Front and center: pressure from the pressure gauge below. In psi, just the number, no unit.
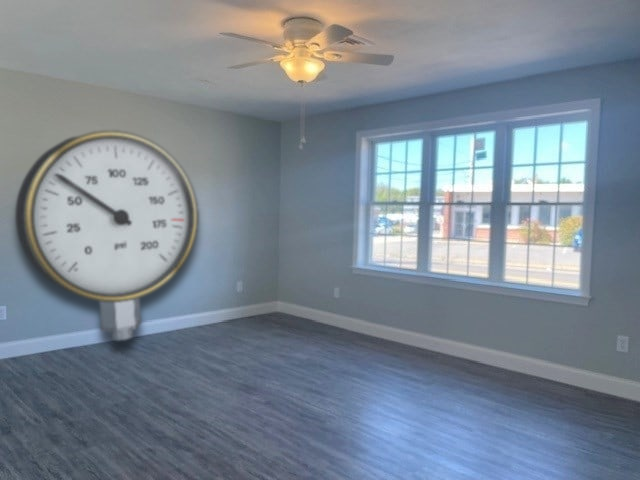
60
